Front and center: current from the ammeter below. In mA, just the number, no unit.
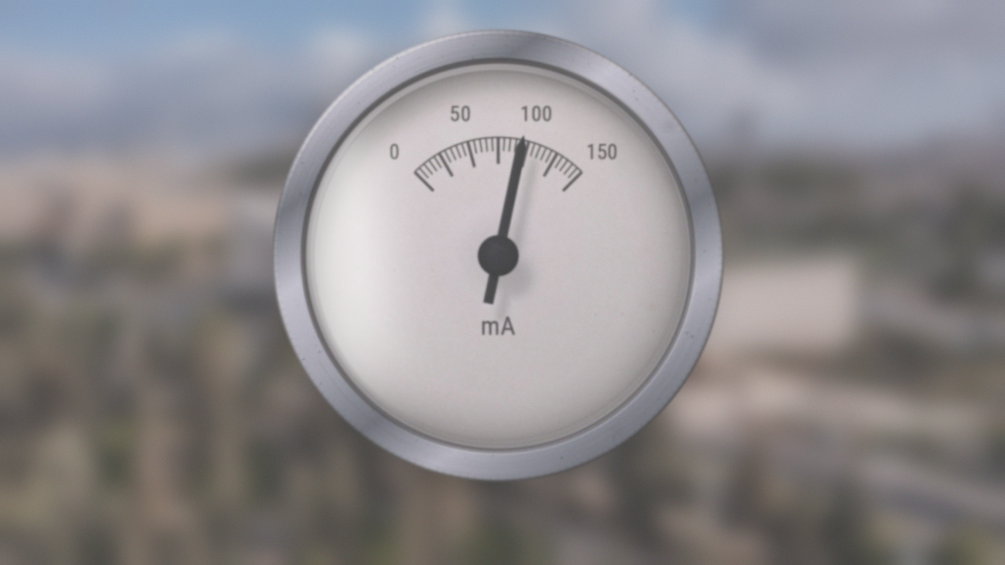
95
